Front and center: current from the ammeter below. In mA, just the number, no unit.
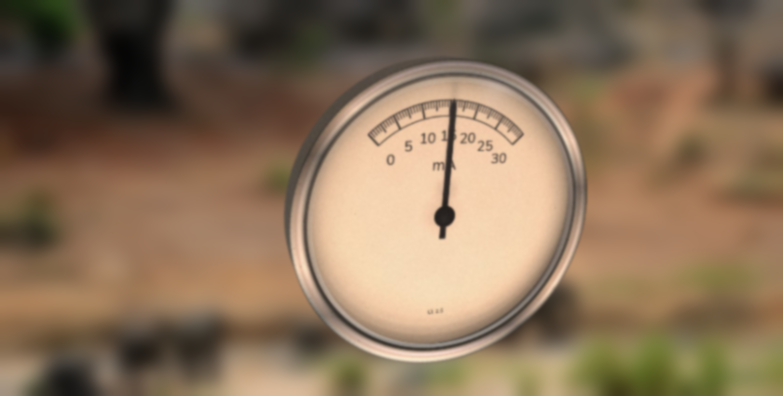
15
